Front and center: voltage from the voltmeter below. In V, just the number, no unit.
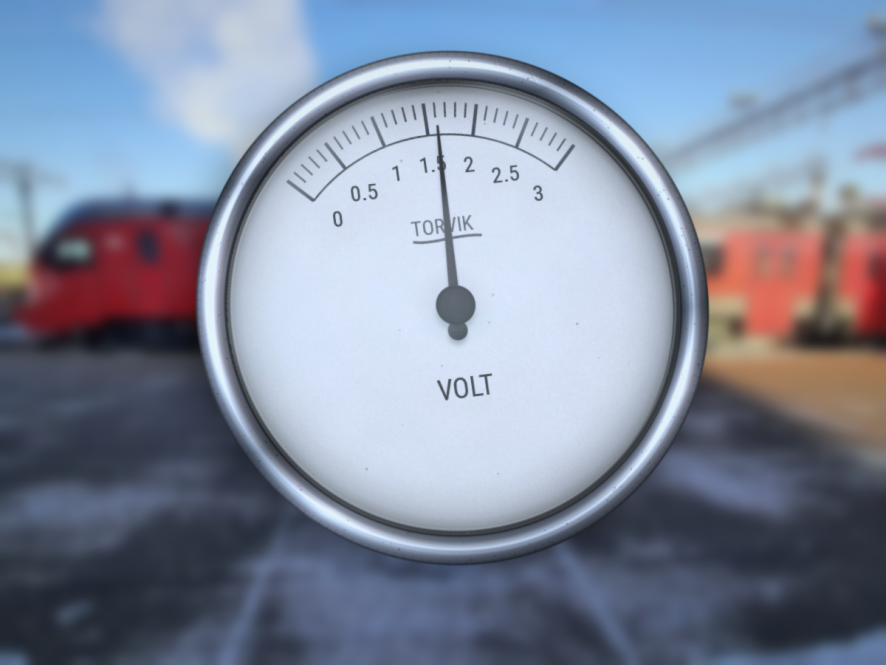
1.6
